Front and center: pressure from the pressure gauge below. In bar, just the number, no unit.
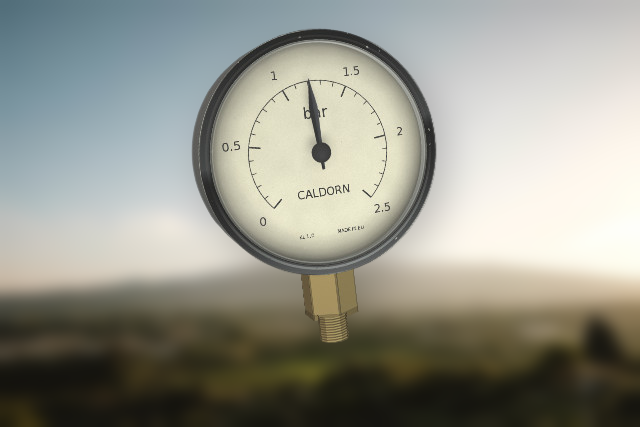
1.2
